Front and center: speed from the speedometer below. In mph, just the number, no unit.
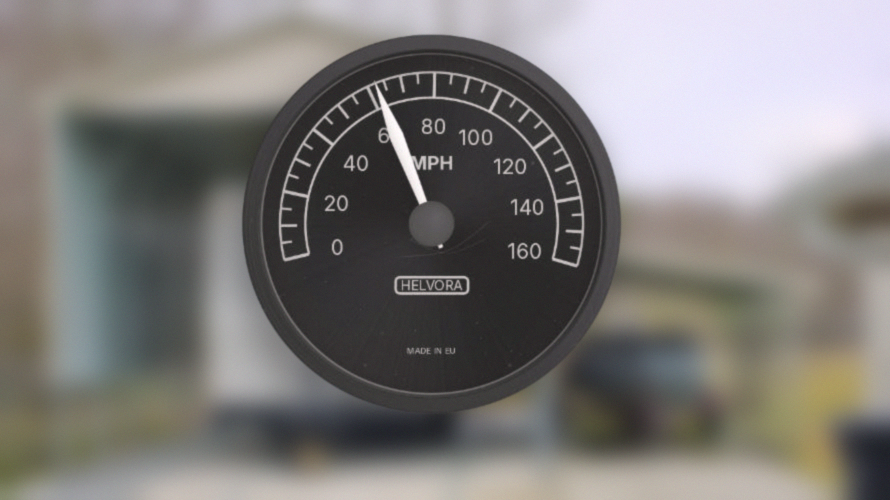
62.5
